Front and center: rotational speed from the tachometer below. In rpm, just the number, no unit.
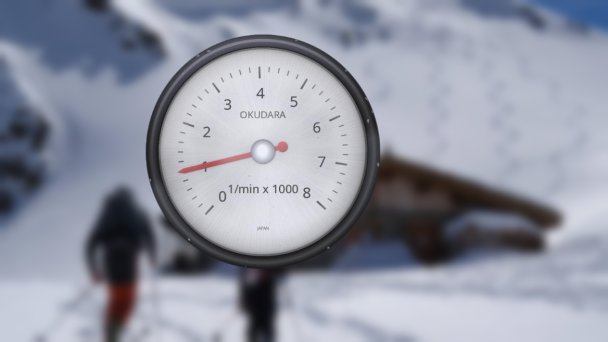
1000
